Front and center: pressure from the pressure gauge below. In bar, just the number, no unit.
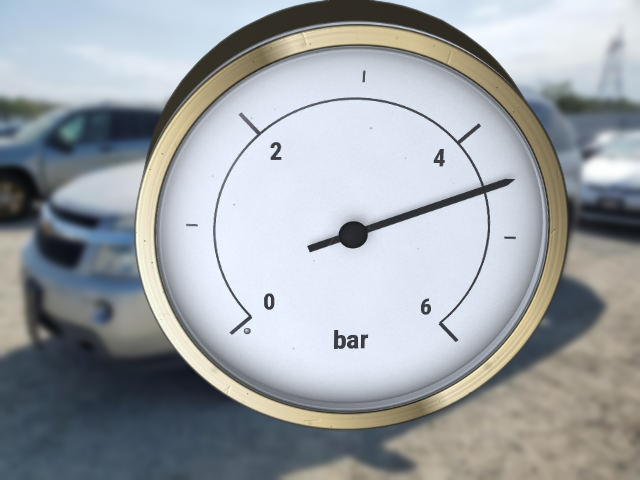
4.5
